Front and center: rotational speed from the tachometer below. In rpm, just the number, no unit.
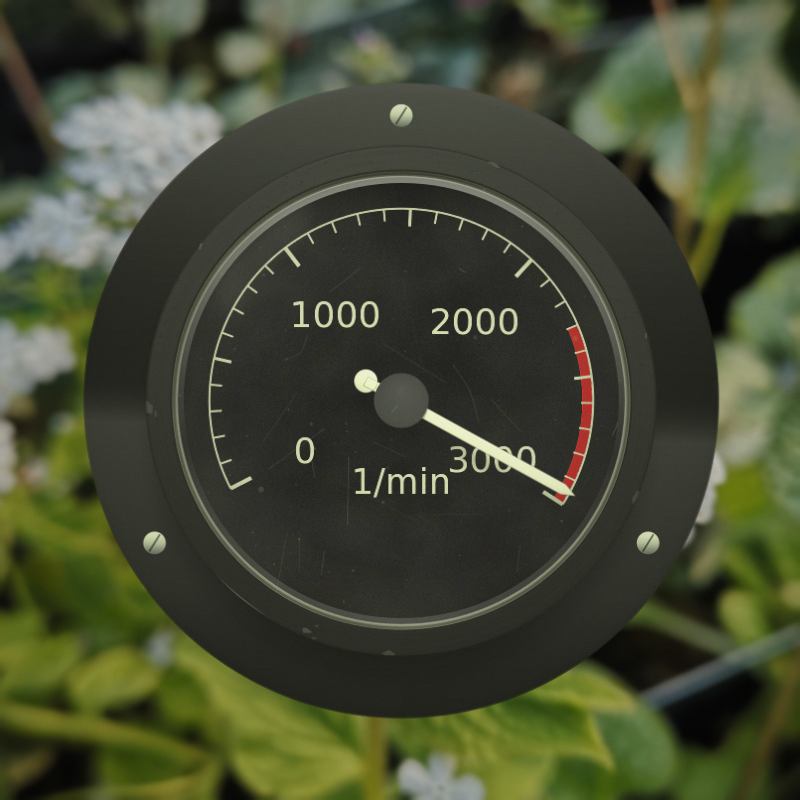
2950
